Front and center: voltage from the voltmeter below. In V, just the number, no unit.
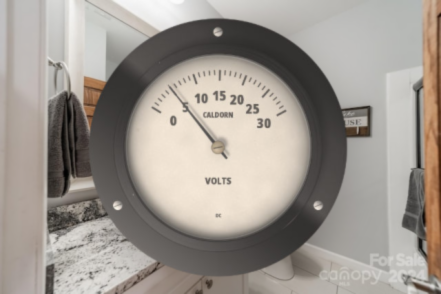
5
